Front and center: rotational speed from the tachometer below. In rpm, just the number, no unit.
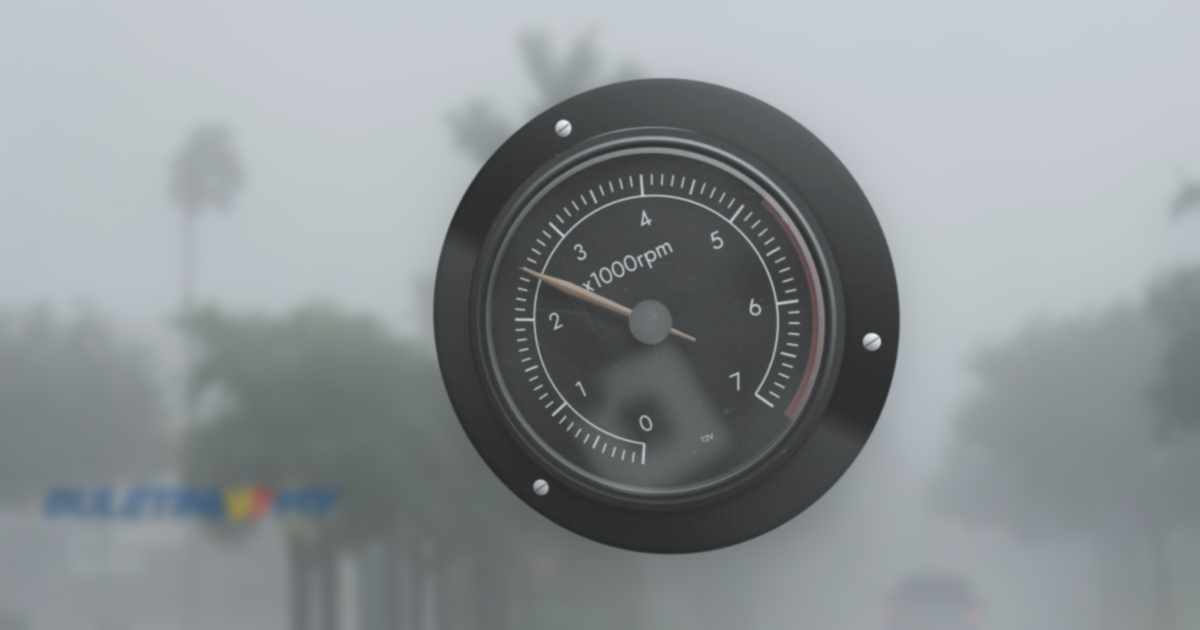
2500
